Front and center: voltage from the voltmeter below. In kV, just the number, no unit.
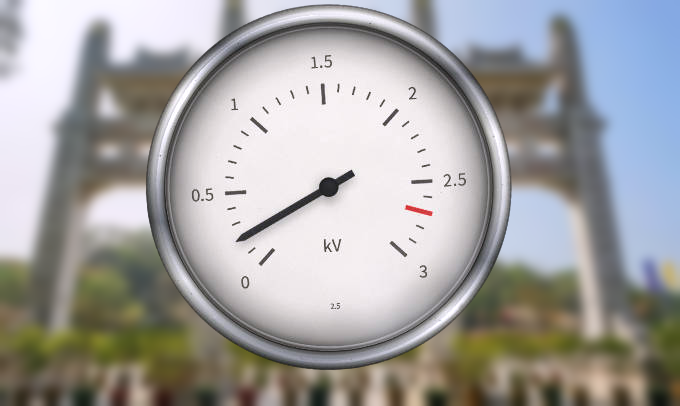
0.2
